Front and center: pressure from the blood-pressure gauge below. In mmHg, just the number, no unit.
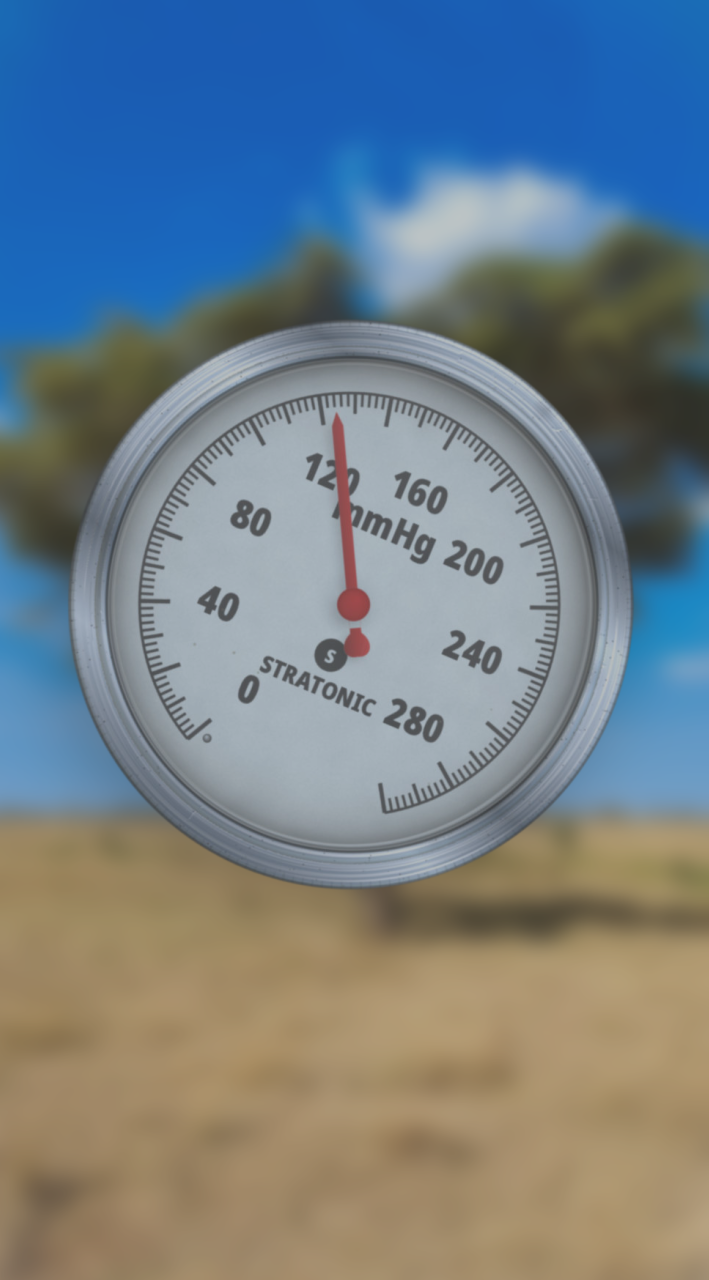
124
